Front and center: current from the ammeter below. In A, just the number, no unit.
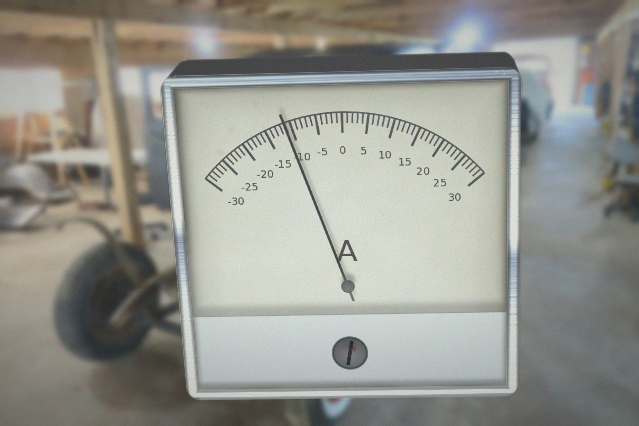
-11
